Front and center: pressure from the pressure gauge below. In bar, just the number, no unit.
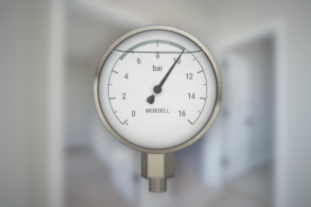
10
